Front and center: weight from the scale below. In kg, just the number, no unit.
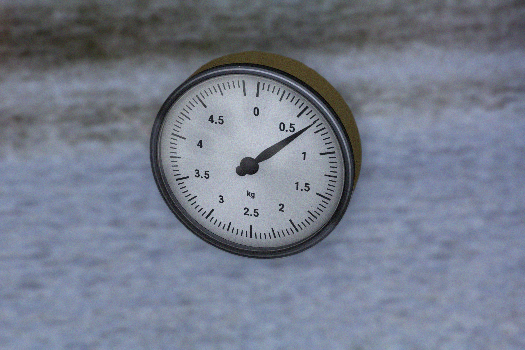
0.65
